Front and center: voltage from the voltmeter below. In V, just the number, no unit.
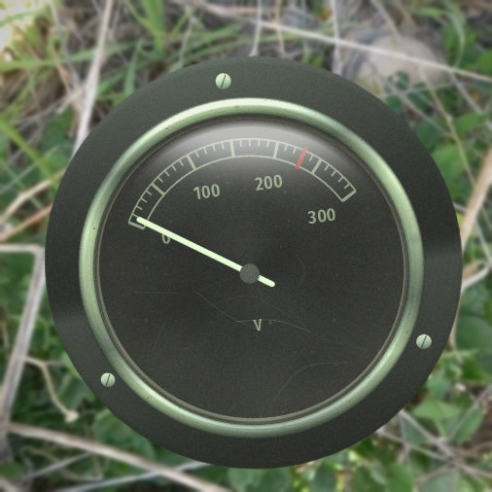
10
